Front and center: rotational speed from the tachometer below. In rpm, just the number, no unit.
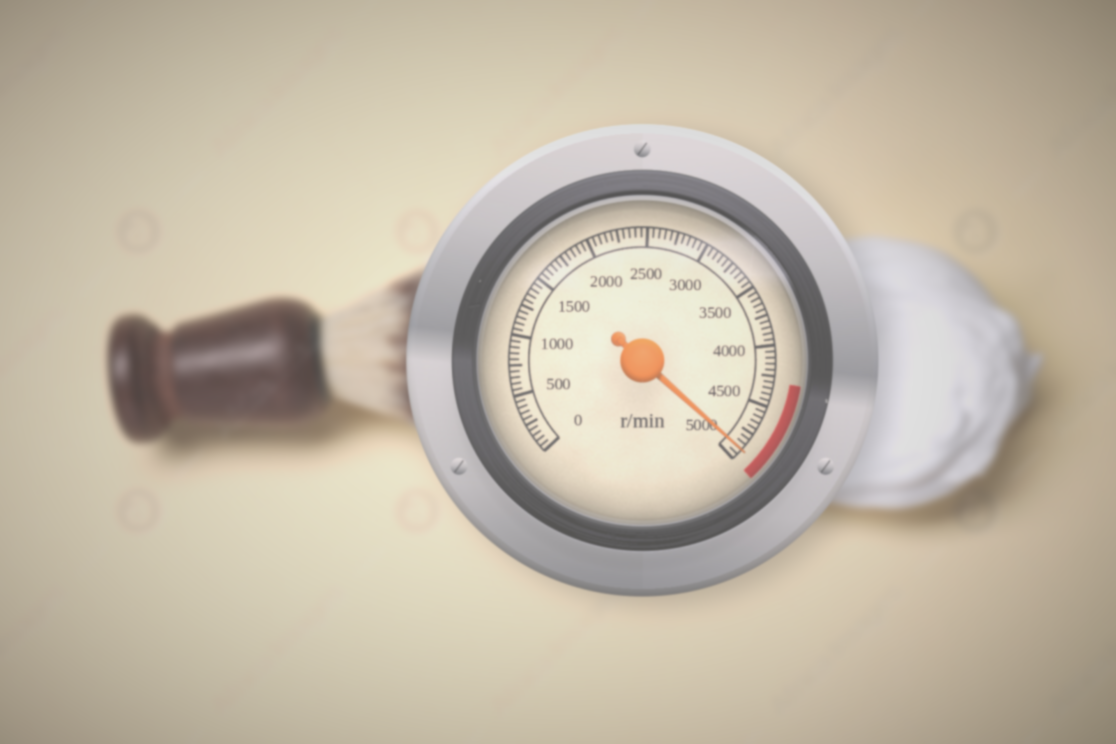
4900
